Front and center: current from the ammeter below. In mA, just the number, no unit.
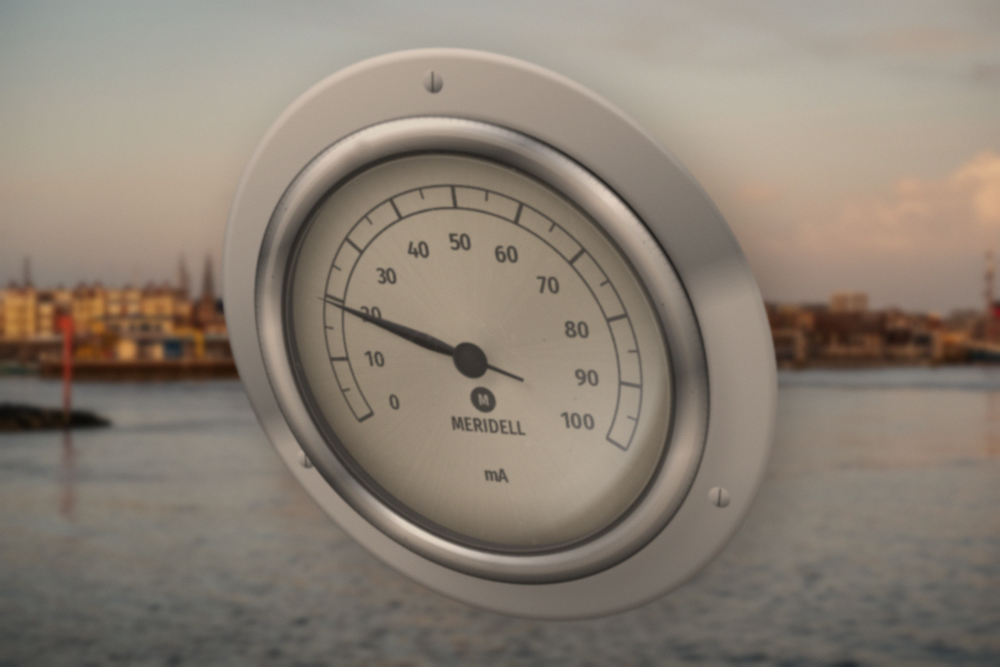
20
